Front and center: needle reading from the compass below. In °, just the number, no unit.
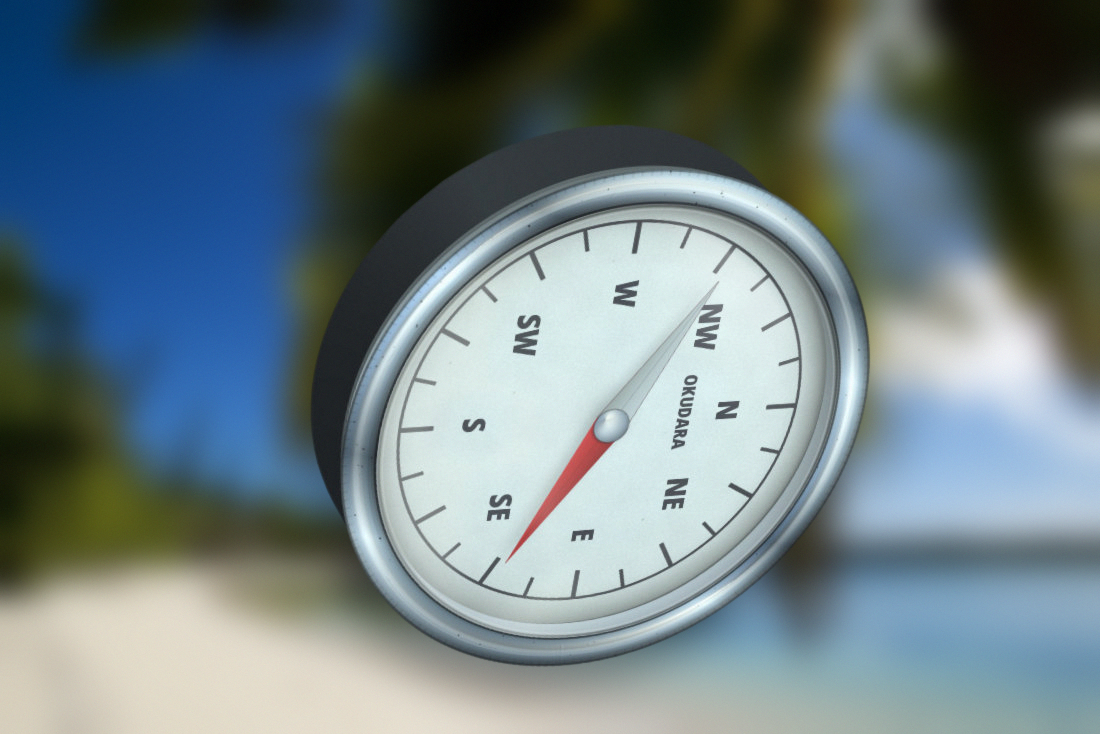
120
